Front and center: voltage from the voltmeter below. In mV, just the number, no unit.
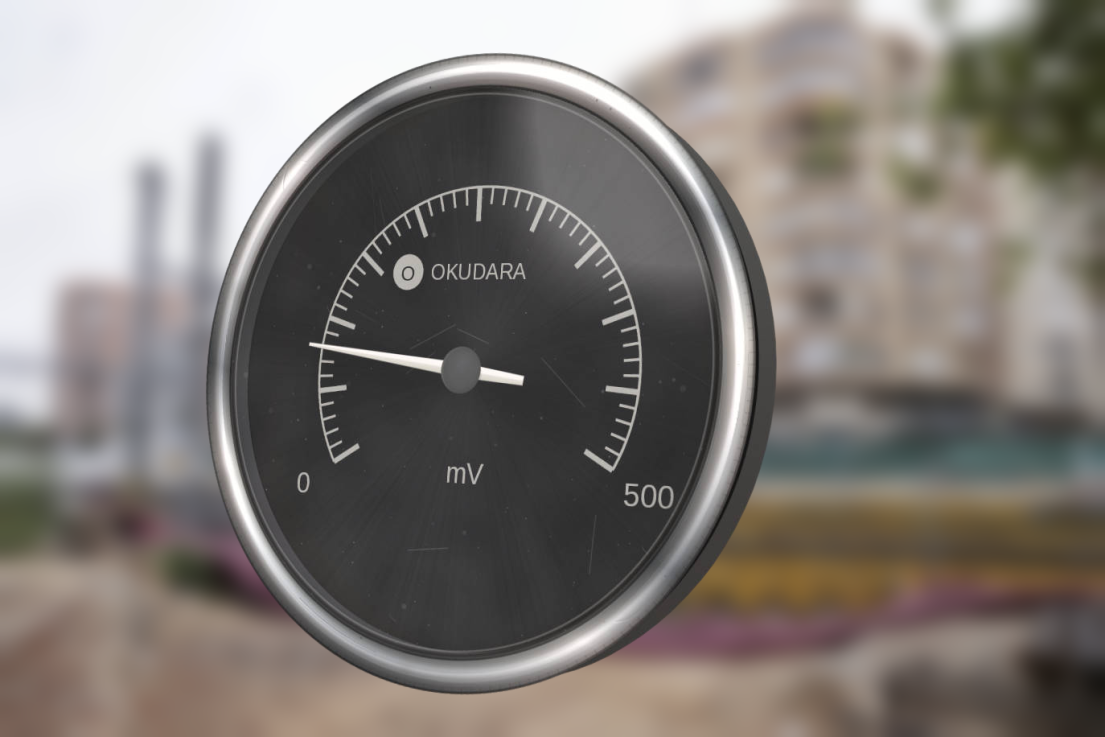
80
